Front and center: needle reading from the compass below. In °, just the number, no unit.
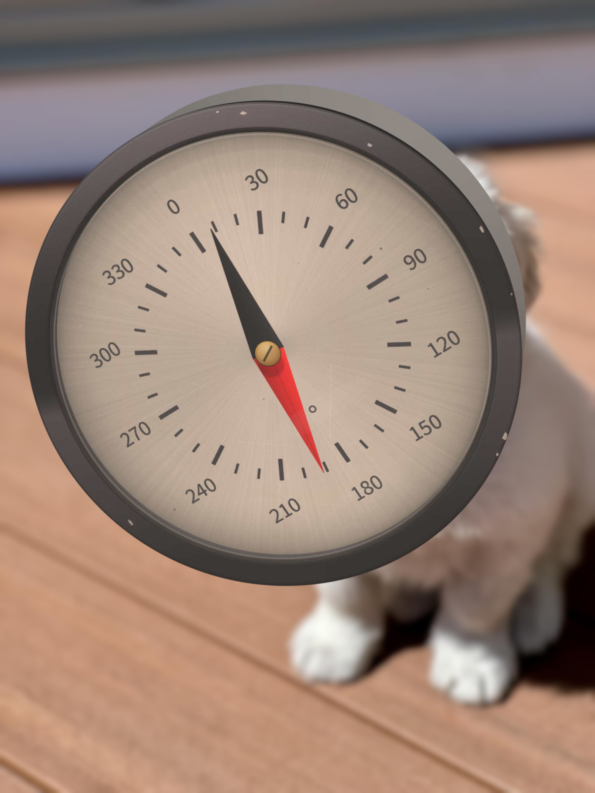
190
